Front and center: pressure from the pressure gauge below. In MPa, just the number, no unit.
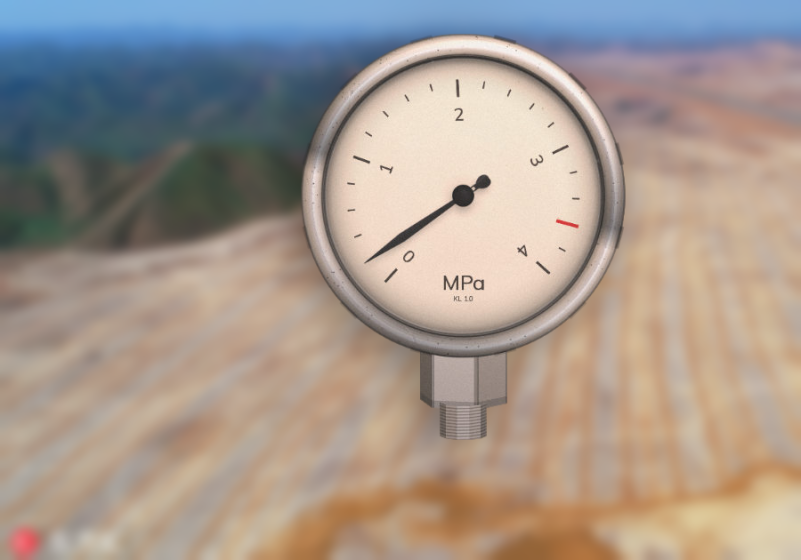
0.2
